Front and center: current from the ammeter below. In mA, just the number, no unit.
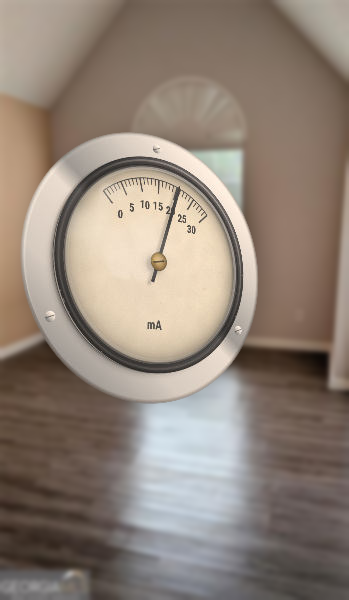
20
